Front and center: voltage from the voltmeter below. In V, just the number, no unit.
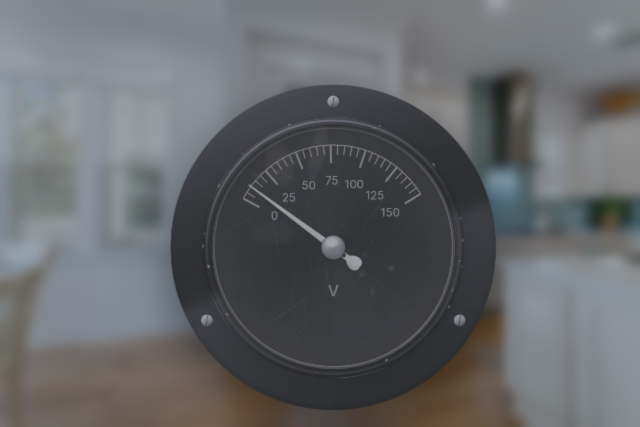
10
